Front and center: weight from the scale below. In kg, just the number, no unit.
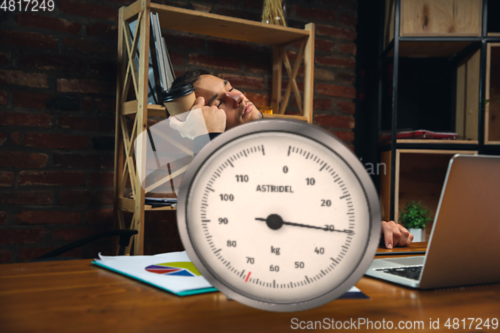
30
